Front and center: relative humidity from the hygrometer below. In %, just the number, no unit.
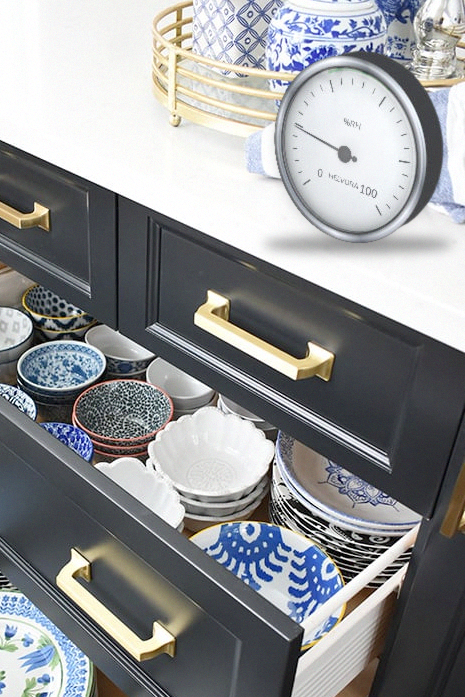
20
